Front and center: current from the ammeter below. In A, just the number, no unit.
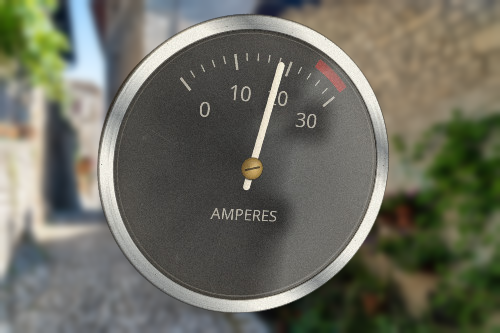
18
